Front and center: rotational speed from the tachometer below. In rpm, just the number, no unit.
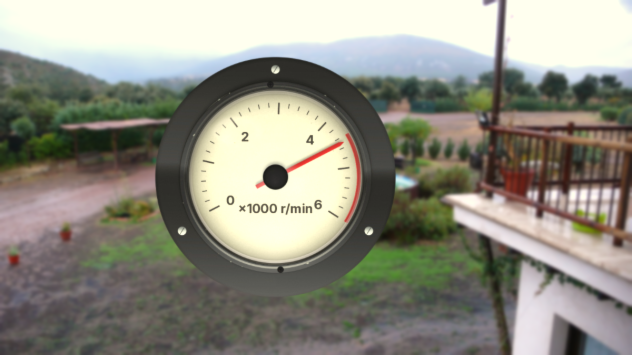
4500
